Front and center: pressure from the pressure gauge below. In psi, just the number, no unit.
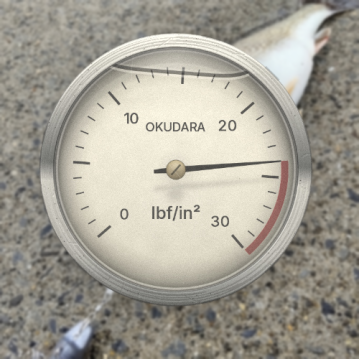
24
